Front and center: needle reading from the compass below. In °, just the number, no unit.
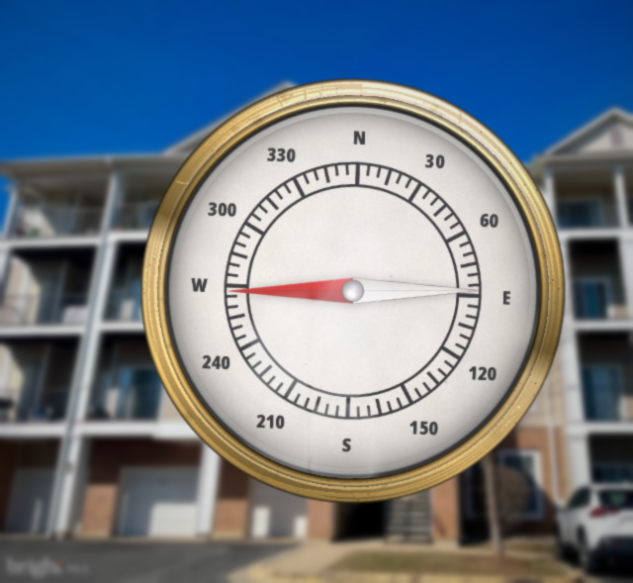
267.5
